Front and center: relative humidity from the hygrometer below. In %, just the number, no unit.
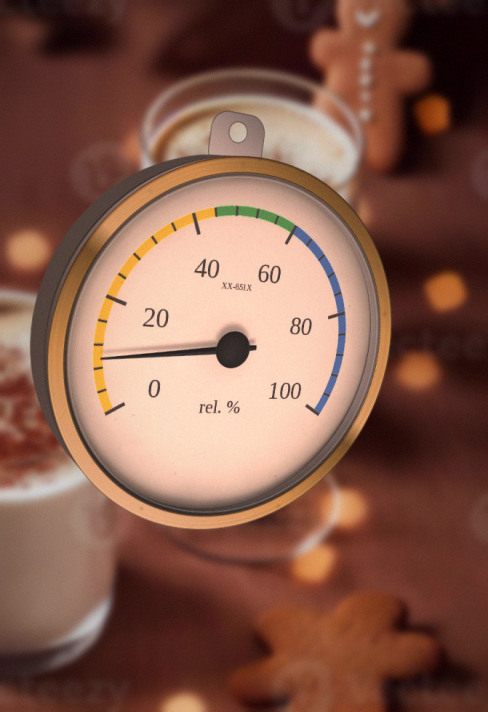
10
